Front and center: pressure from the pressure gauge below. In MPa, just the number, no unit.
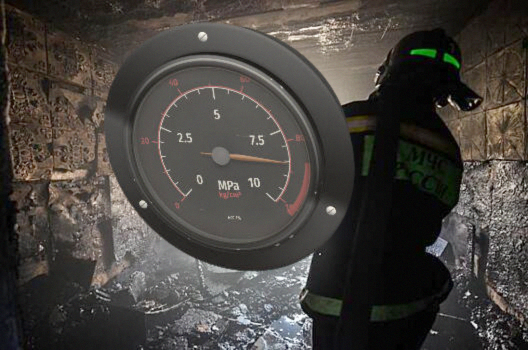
8.5
